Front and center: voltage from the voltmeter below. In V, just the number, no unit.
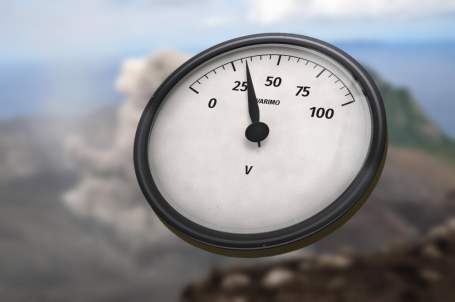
32.5
